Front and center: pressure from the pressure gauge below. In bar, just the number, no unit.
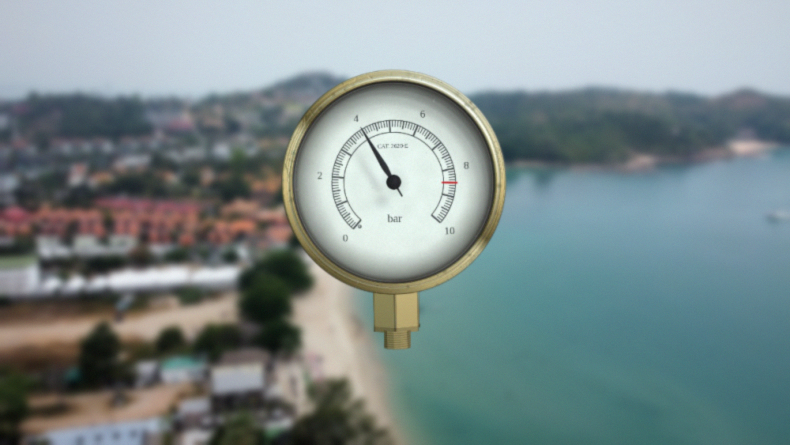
4
